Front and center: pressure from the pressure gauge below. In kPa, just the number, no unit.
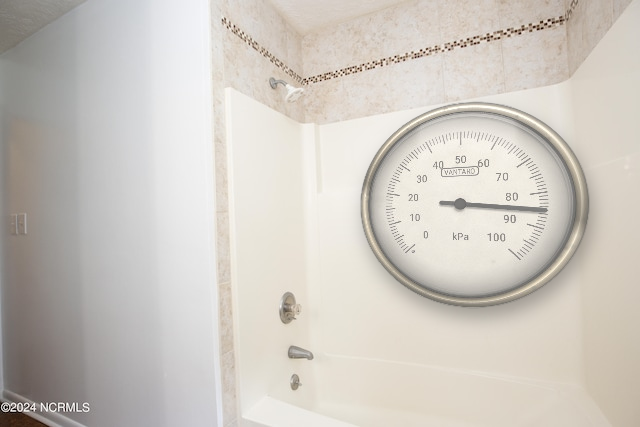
85
